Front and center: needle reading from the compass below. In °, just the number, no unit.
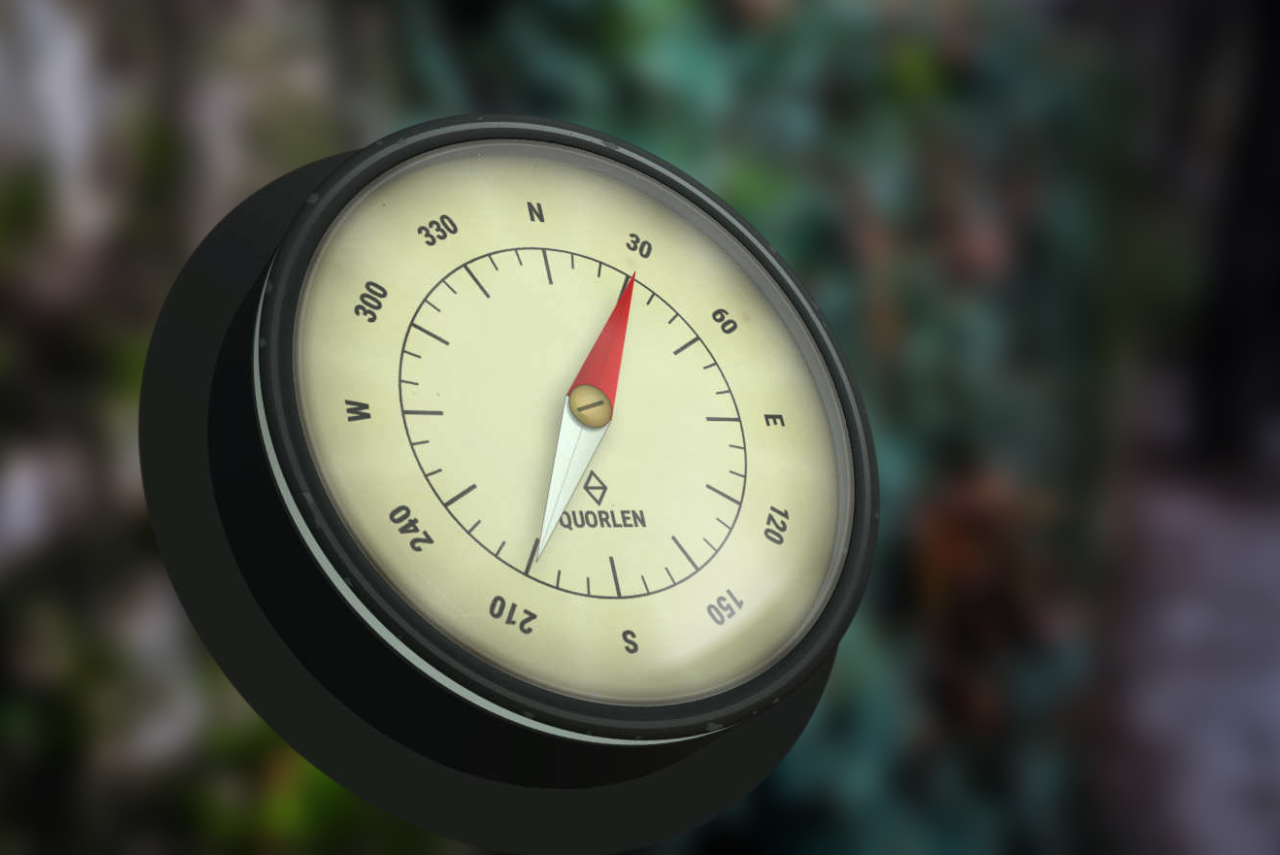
30
